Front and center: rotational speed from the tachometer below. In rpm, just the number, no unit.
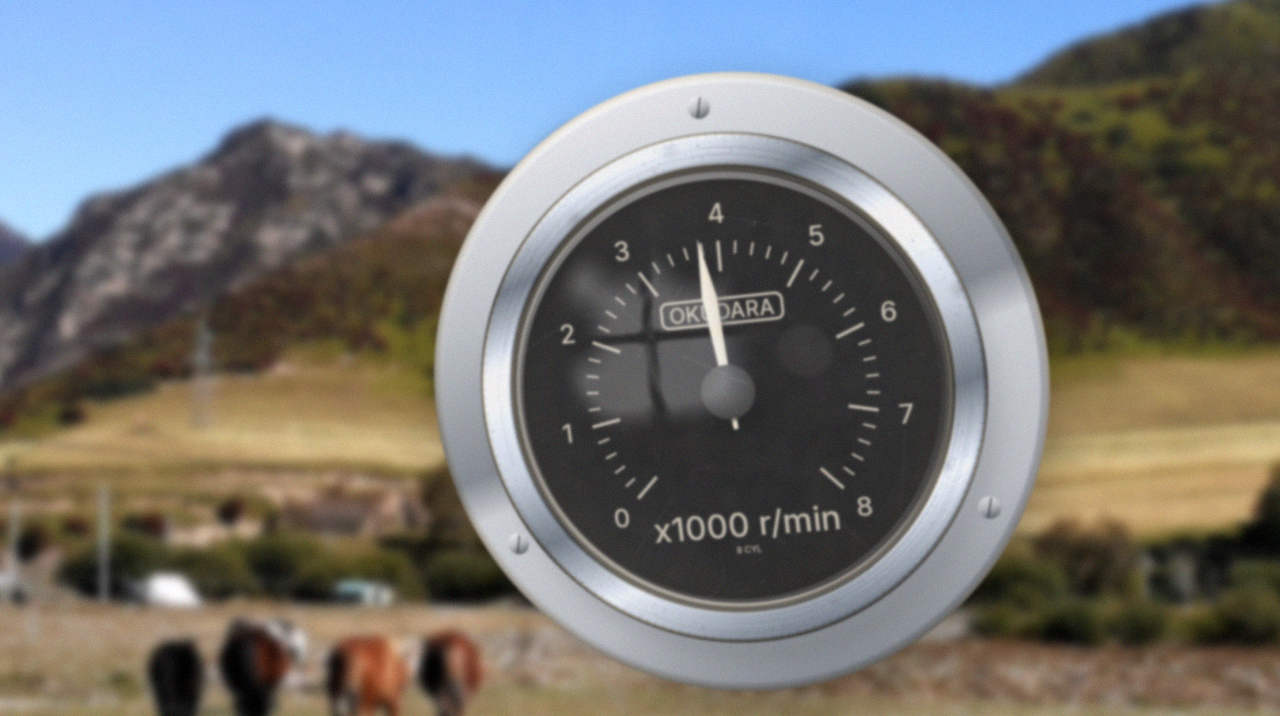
3800
